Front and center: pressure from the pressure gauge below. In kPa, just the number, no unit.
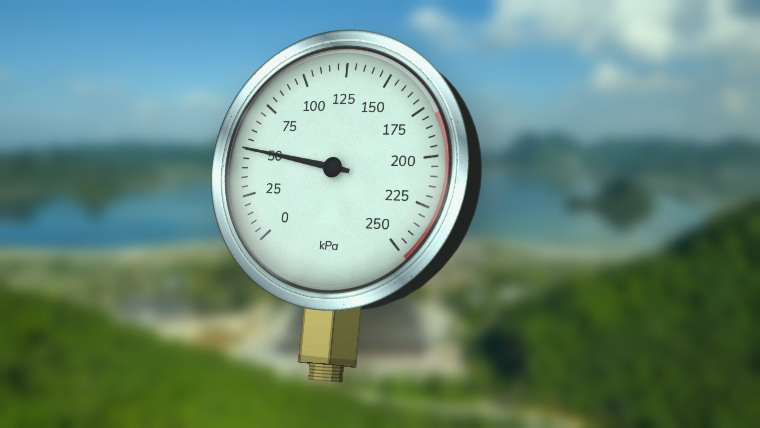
50
